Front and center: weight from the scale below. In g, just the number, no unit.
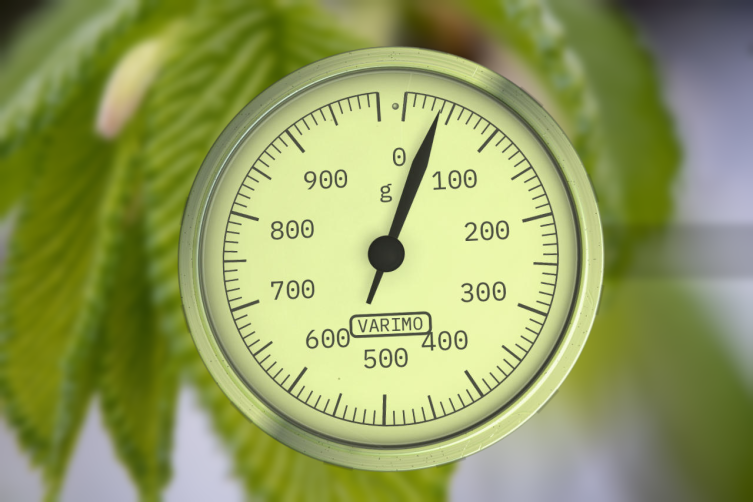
40
